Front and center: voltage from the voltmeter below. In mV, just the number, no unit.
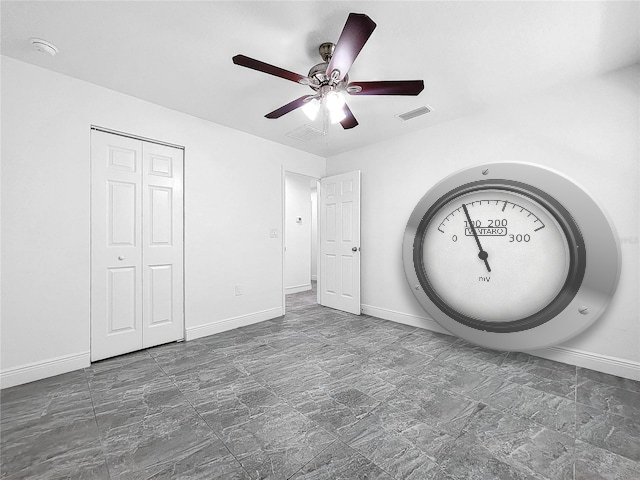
100
